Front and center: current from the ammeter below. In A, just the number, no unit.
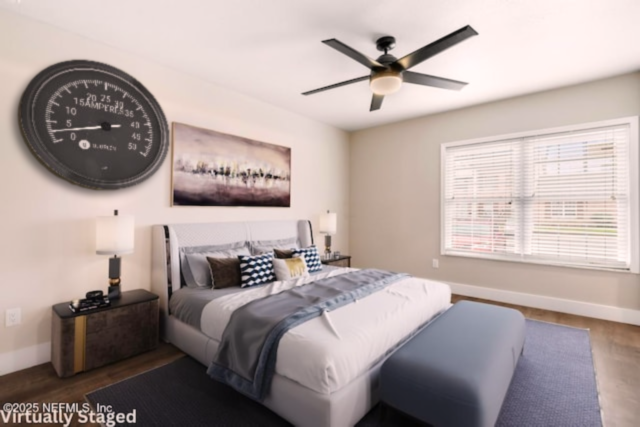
2.5
